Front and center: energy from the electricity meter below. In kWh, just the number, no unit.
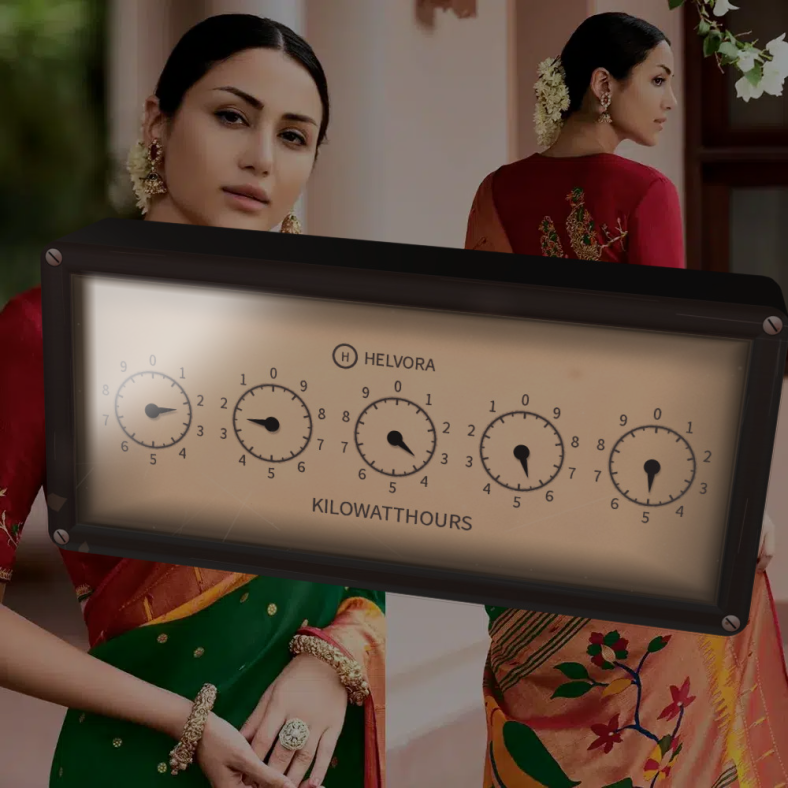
22355
